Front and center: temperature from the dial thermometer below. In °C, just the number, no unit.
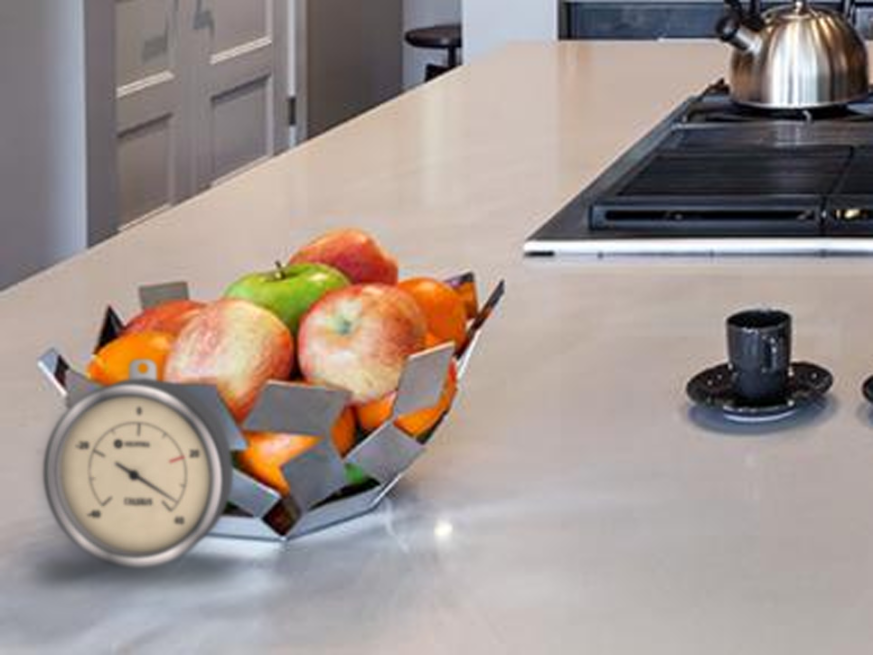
35
